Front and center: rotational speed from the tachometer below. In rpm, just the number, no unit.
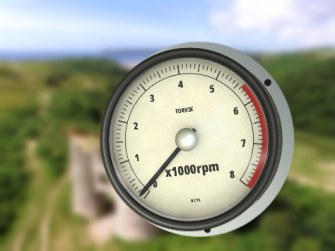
100
